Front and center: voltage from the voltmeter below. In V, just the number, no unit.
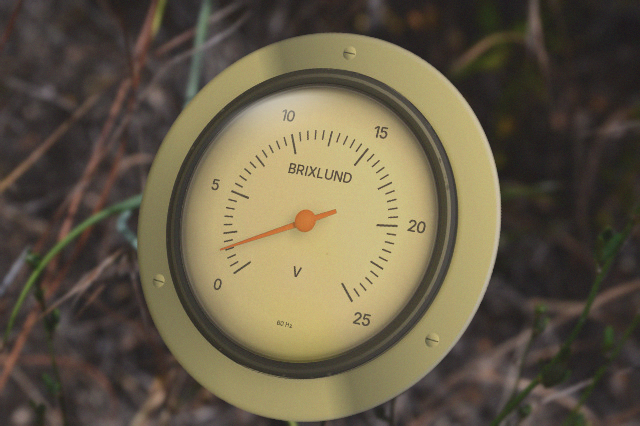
1.5
